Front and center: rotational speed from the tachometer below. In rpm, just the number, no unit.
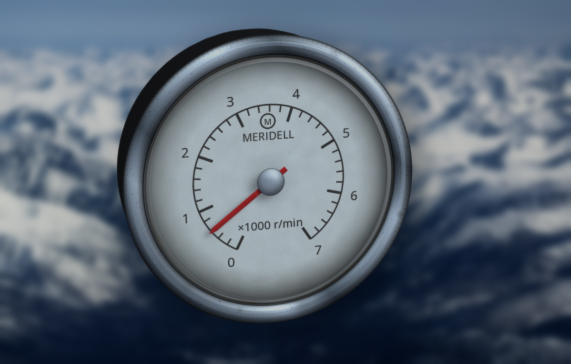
600
